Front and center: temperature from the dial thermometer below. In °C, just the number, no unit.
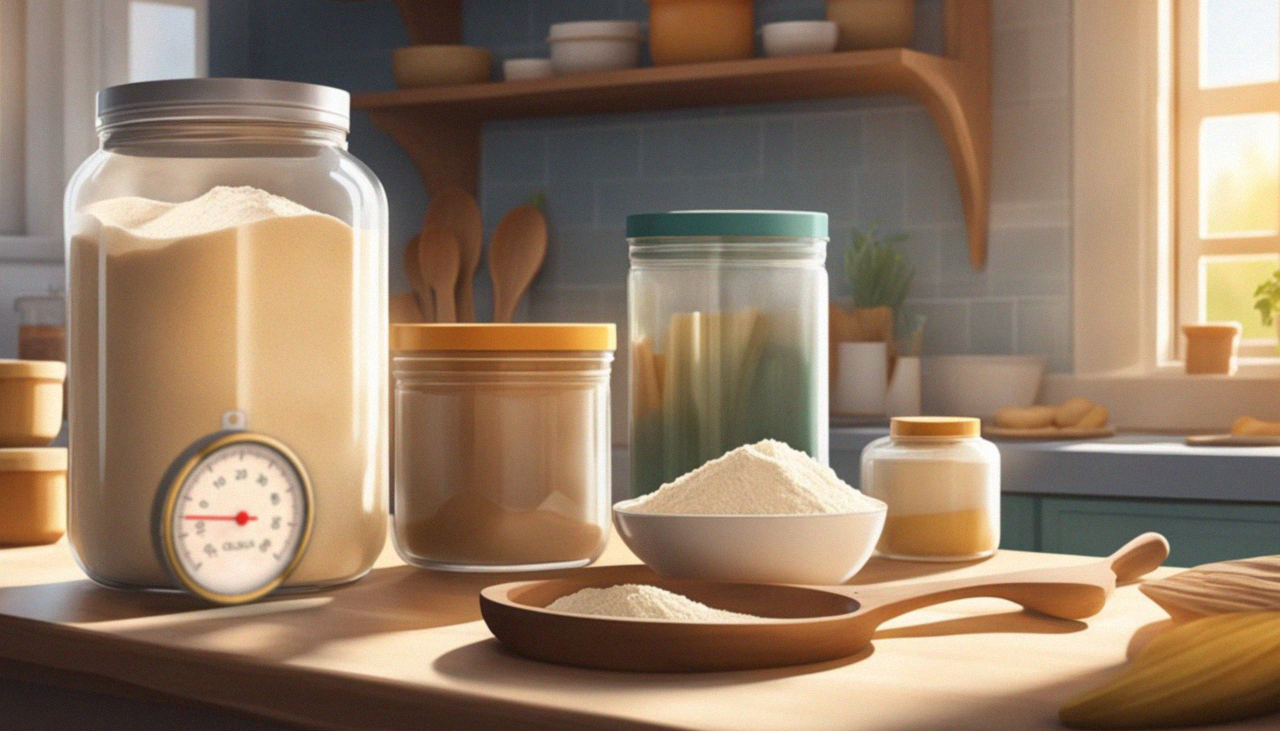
-5
